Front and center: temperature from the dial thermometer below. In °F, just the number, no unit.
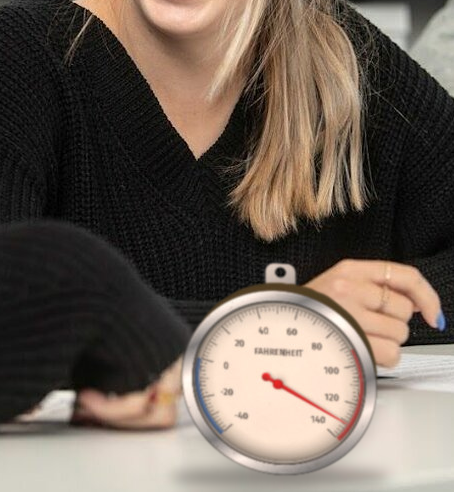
130
